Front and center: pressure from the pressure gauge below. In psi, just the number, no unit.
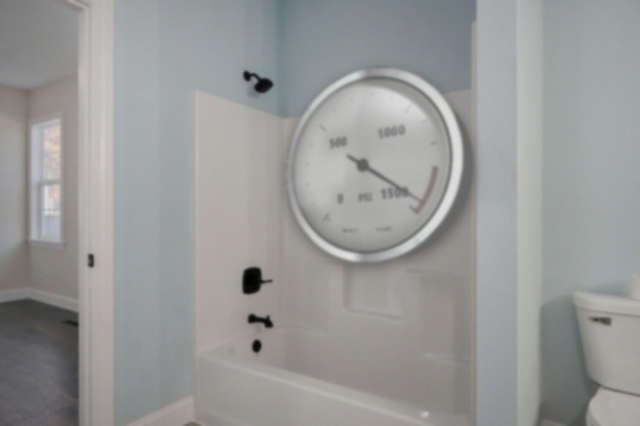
1450
